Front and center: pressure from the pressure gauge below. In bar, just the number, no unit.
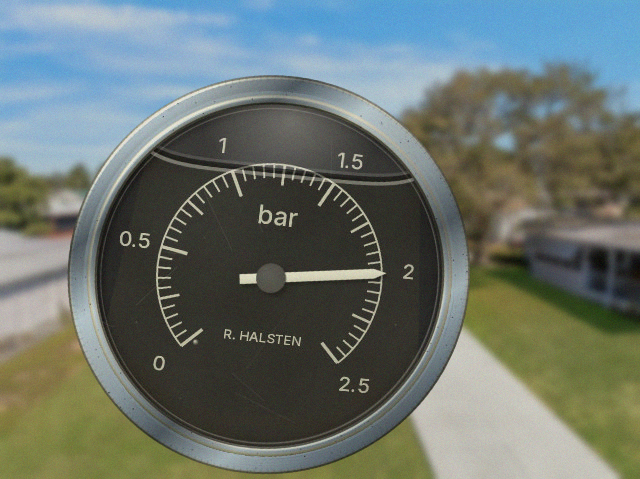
2
